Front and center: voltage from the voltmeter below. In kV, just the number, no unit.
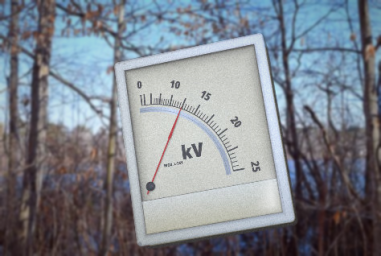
12.5
